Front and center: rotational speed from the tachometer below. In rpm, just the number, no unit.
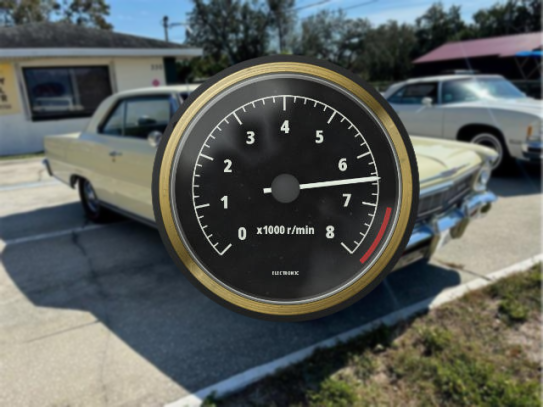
6500
